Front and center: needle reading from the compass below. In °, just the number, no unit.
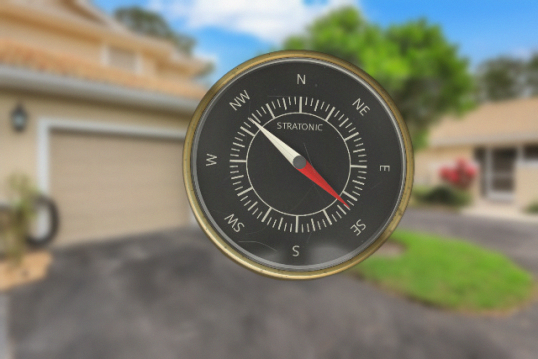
130
